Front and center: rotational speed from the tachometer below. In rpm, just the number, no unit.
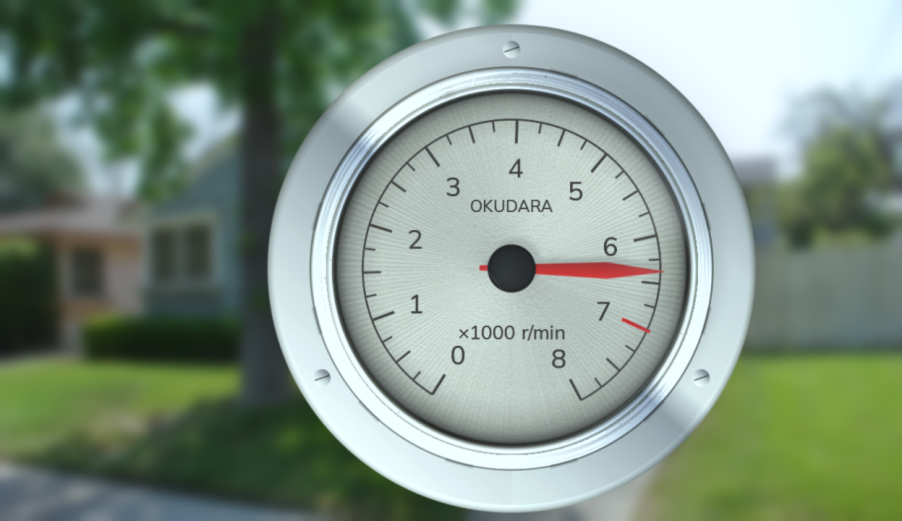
6375
